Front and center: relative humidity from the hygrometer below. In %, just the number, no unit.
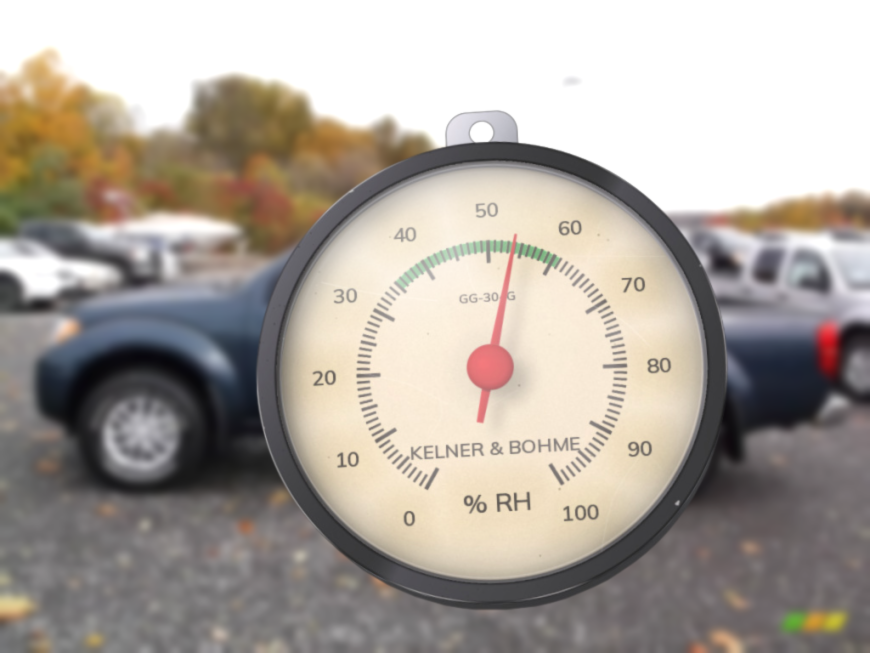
54
